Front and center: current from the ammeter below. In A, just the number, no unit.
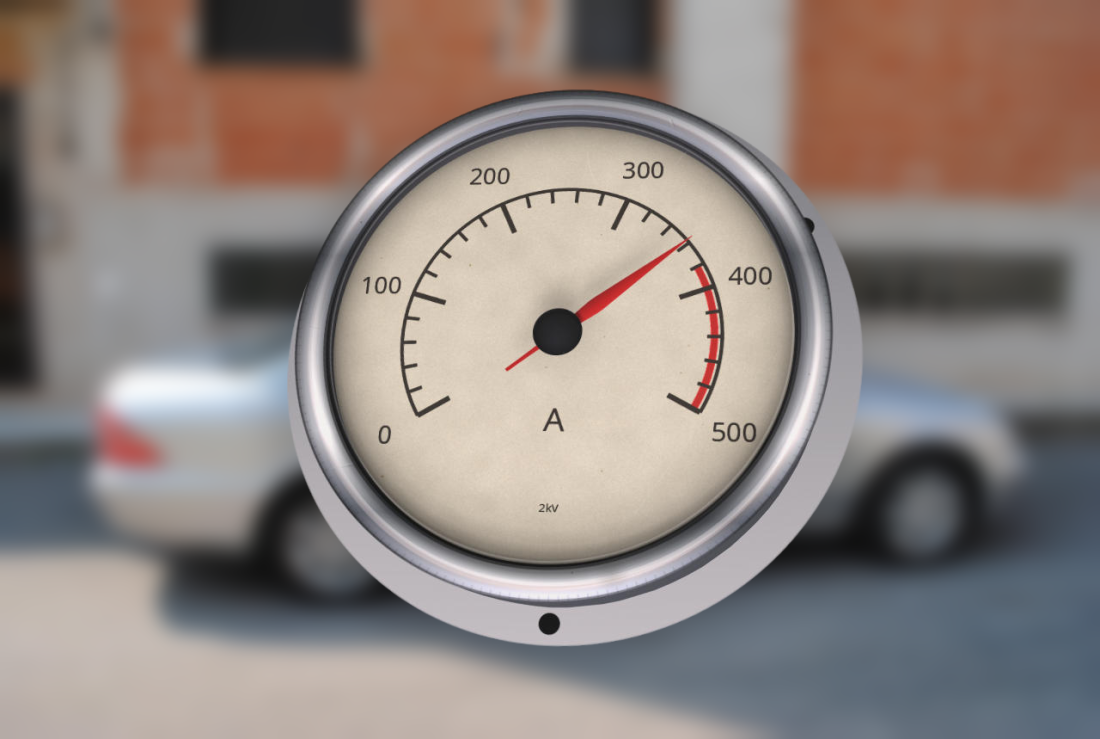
360
